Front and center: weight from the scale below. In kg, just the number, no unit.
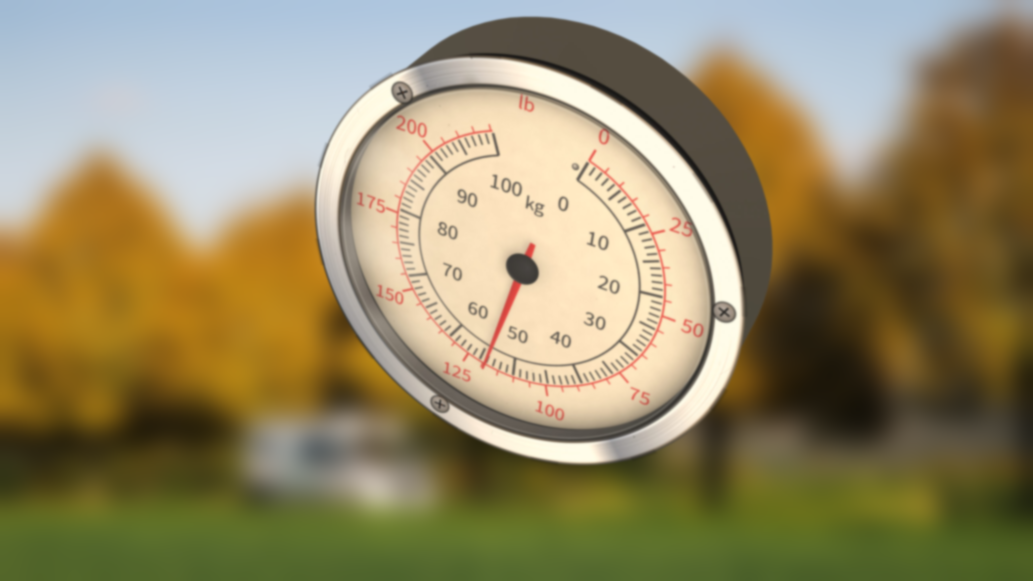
54
